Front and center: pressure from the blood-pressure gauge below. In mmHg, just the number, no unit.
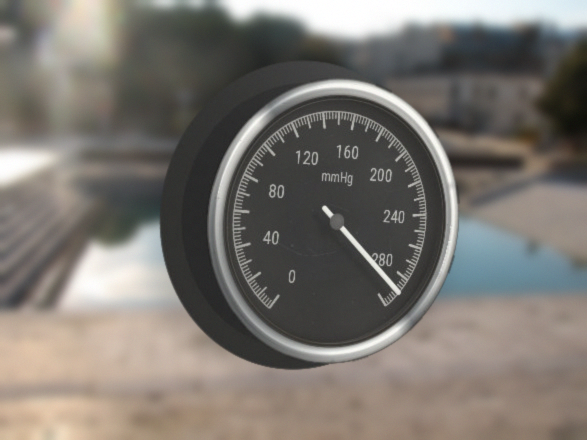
290
